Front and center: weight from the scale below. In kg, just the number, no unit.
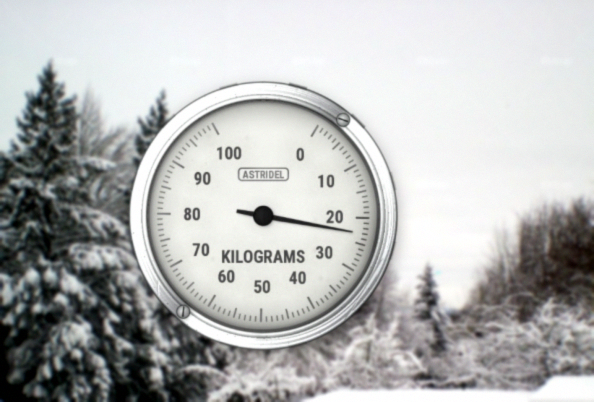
23
